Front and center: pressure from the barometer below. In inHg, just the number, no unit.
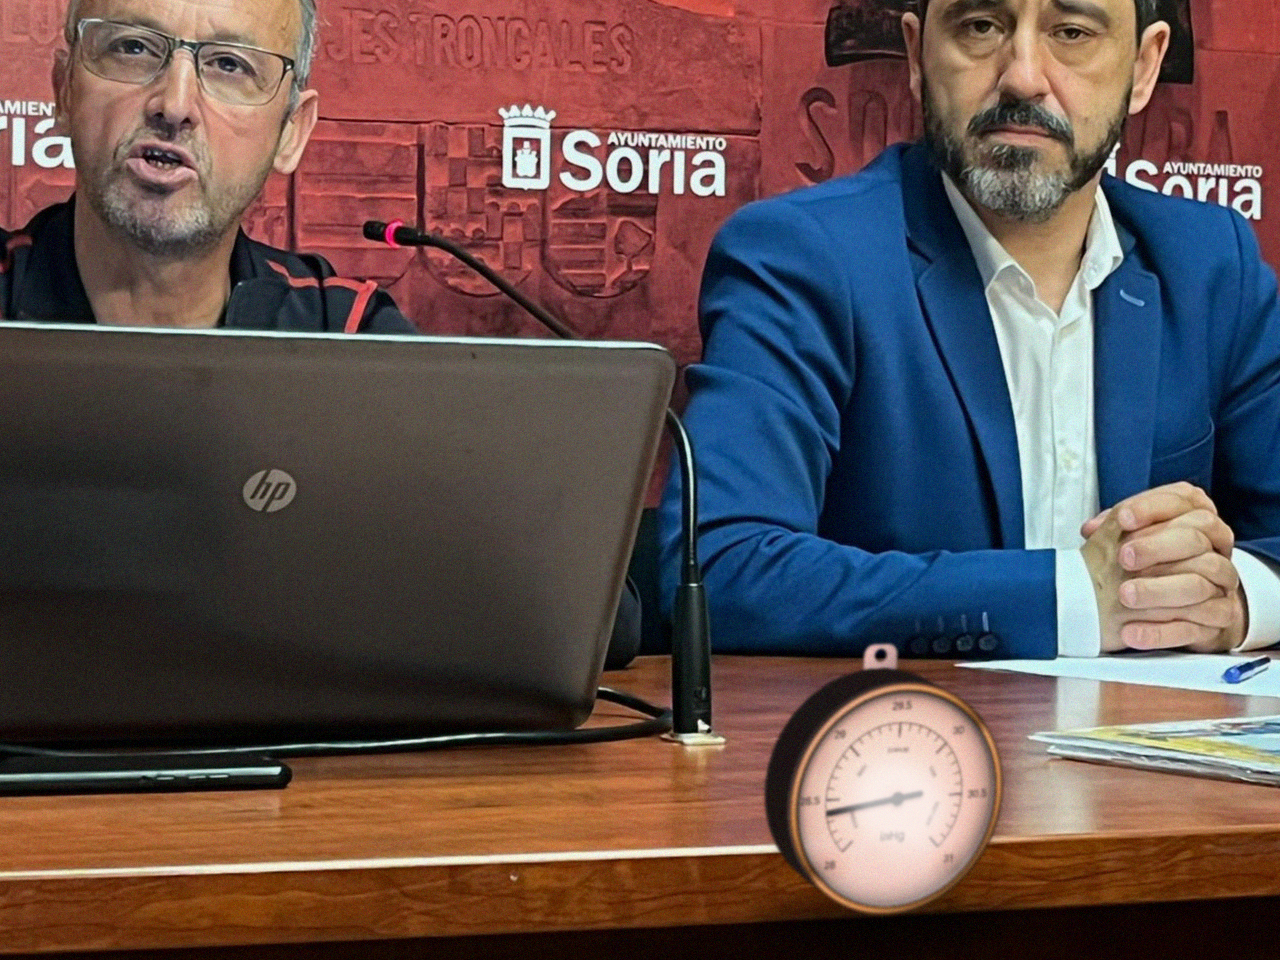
28.4
